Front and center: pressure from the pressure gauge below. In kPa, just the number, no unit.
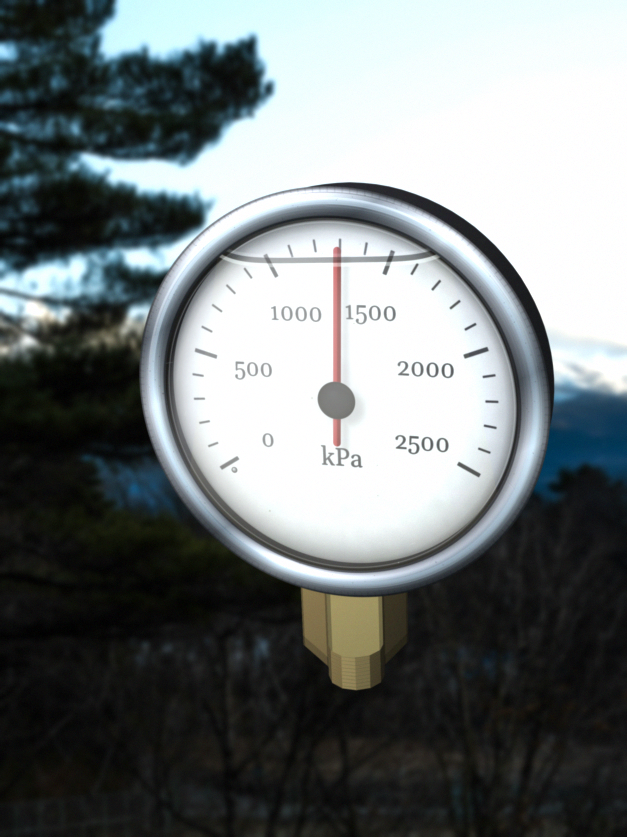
1300
